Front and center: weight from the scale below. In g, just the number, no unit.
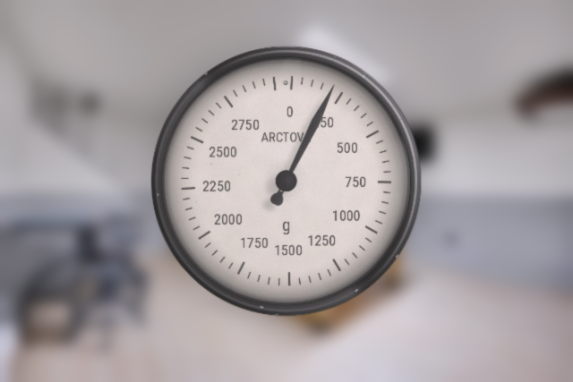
200
